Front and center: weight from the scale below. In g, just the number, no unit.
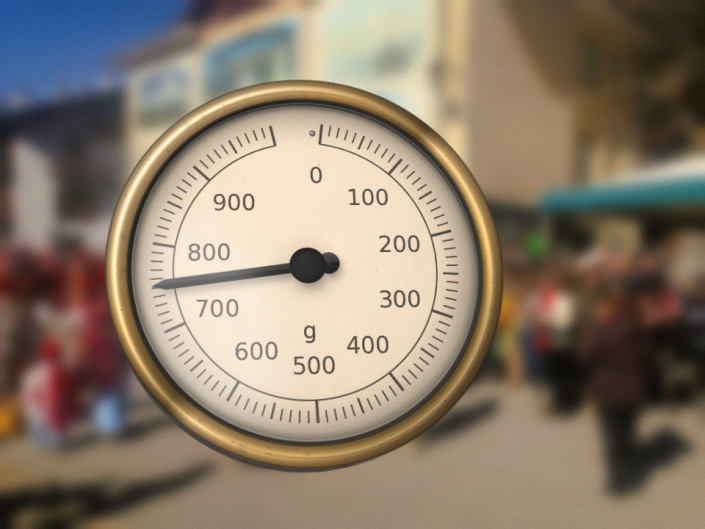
750
